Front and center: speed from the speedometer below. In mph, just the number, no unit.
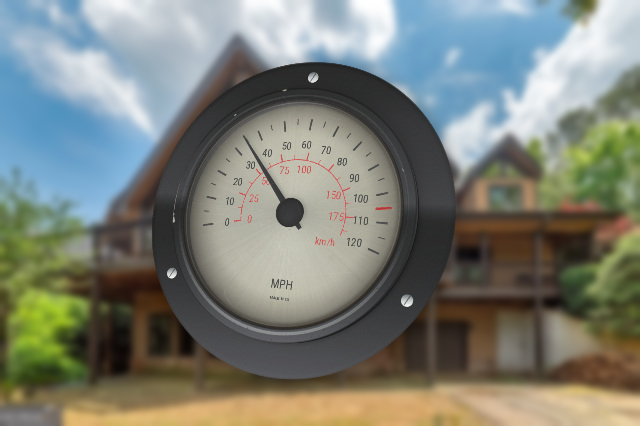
35
